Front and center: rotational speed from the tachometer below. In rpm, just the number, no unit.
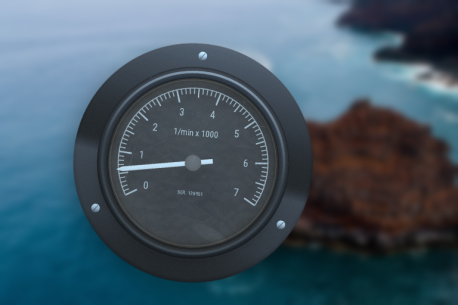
600
